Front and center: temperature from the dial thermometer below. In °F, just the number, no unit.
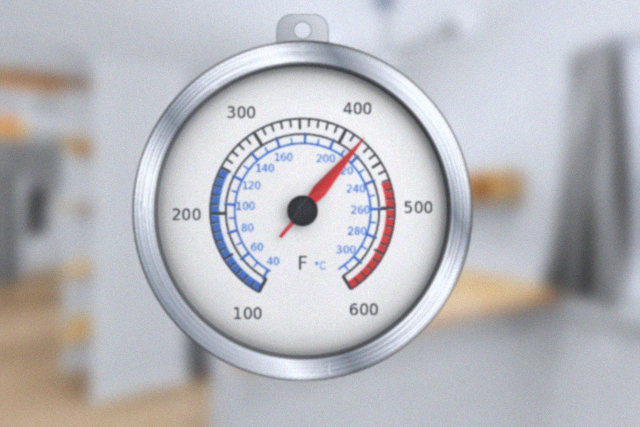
420
